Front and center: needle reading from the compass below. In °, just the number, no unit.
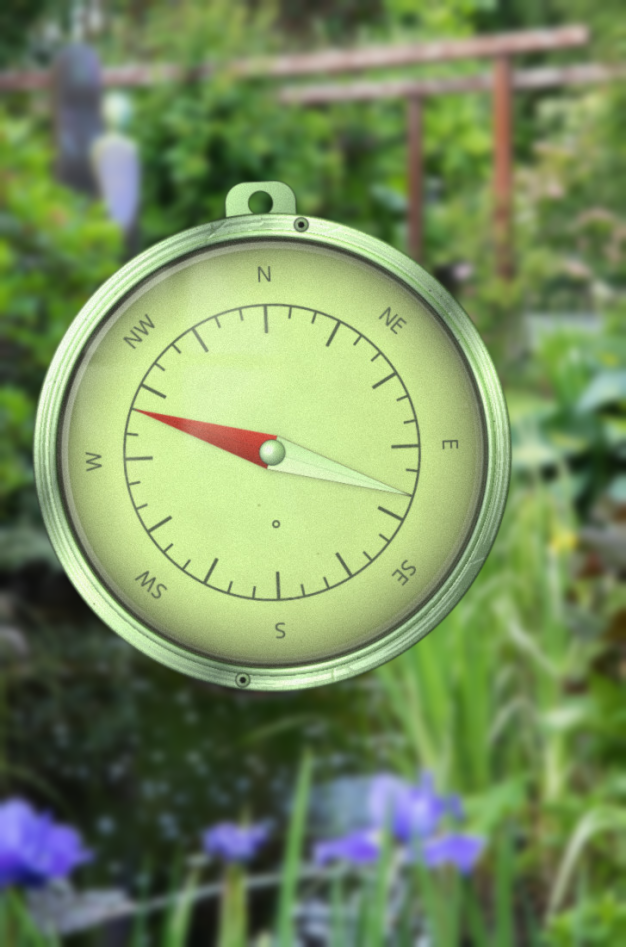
290
